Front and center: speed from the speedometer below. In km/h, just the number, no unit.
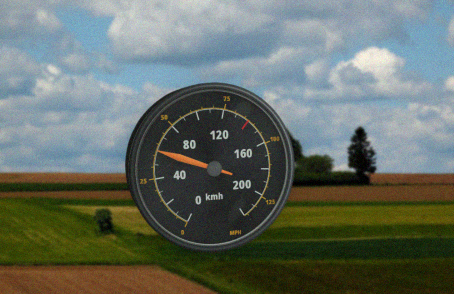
60
